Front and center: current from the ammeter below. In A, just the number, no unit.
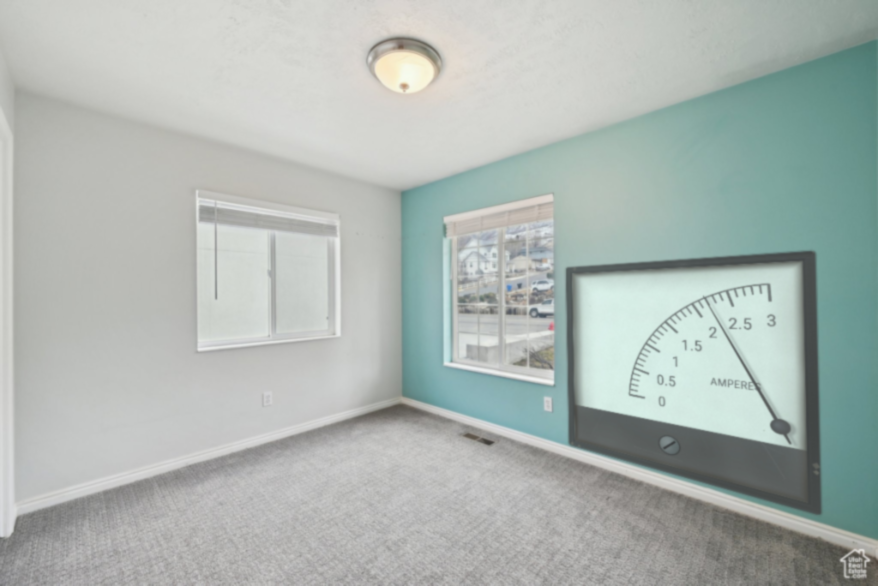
2.2
